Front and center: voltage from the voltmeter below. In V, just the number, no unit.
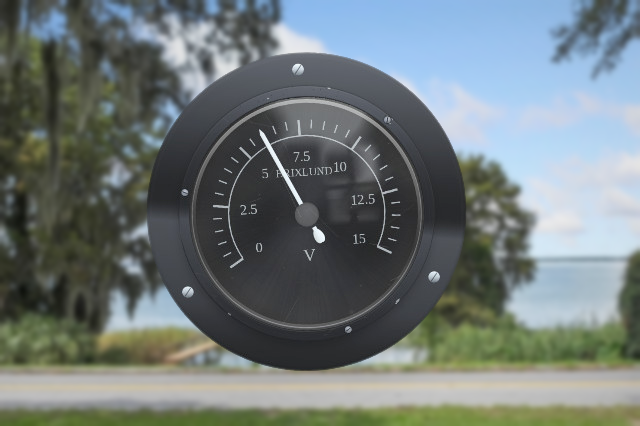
6
